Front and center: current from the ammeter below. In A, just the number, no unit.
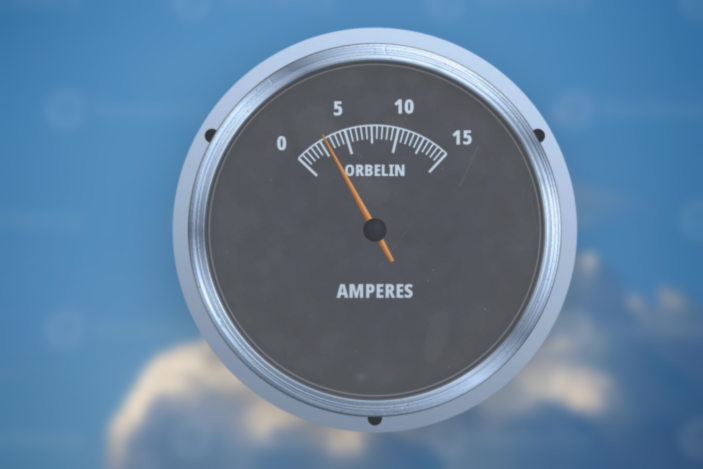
3
